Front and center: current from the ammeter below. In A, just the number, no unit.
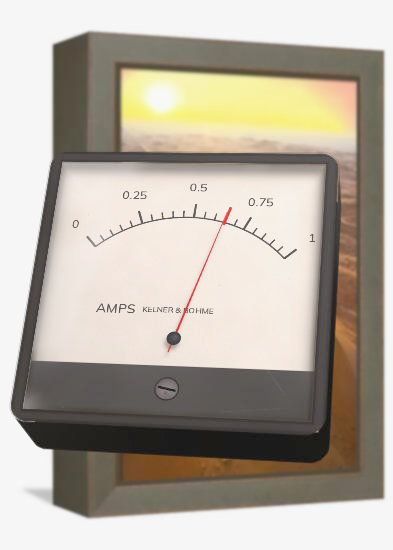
0.65
